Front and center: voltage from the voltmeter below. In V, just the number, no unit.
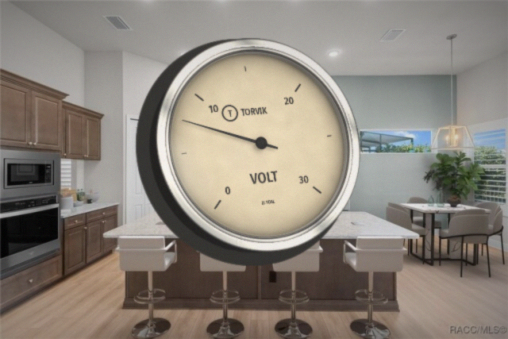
7.5
